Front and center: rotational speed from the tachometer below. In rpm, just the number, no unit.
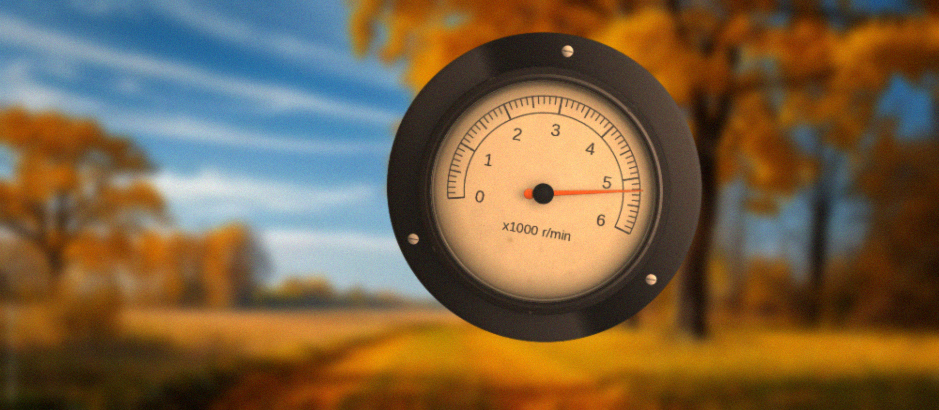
5200
